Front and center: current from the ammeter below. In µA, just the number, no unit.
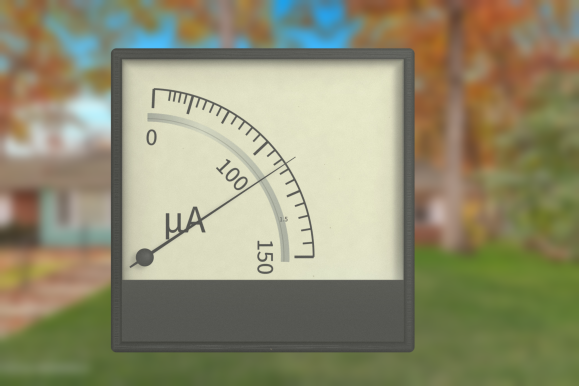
112.5
